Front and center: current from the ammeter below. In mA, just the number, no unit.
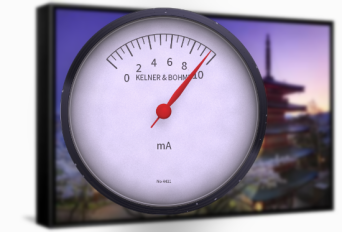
9.5
